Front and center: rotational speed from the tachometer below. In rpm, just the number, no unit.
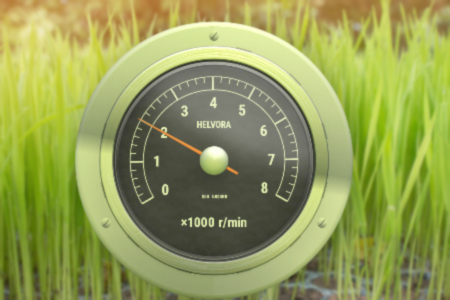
2000
